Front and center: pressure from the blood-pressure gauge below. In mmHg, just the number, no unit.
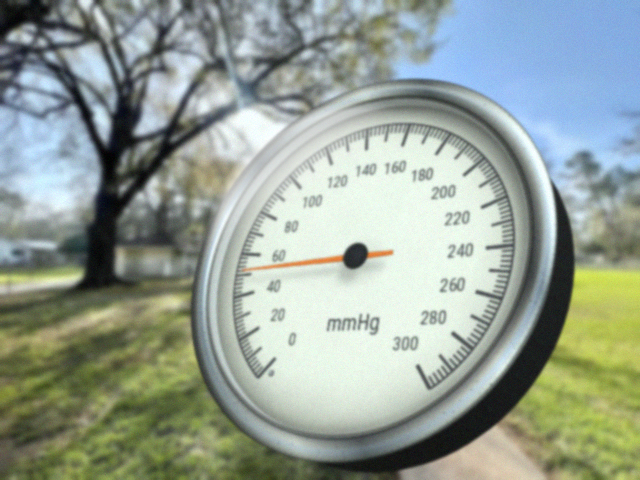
50
